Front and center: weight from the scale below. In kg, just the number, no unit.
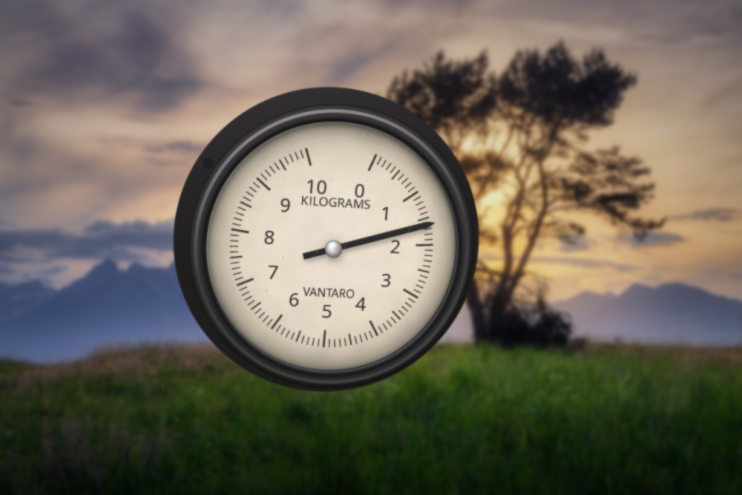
1.6
